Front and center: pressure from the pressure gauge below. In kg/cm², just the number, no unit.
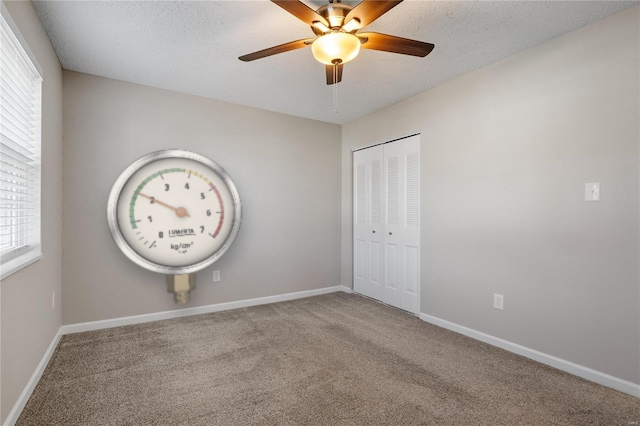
2
